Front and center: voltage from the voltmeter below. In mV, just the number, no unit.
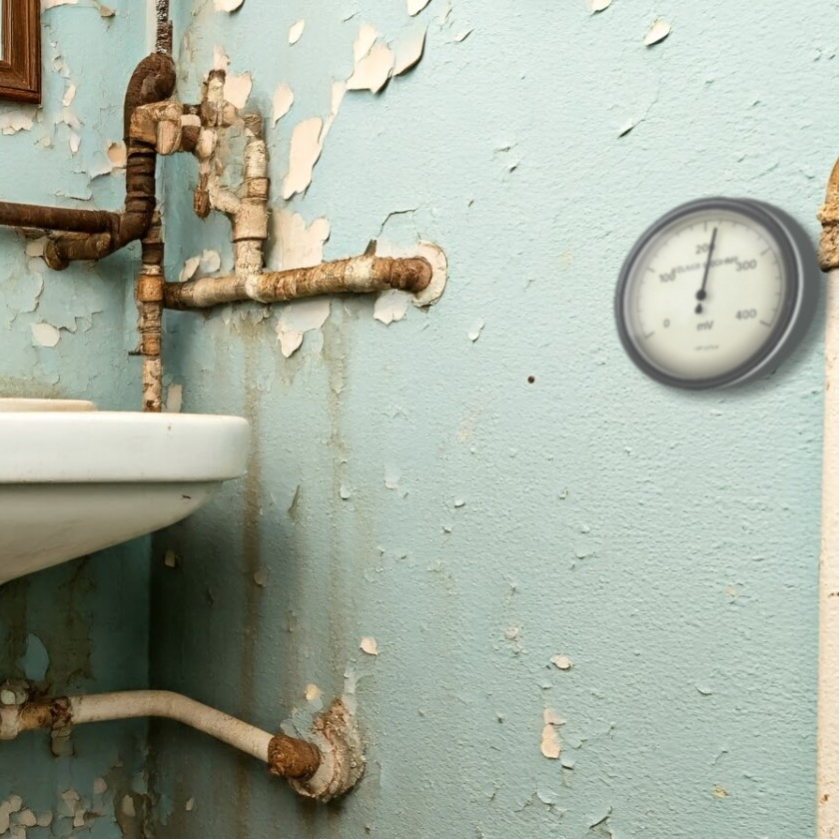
220
